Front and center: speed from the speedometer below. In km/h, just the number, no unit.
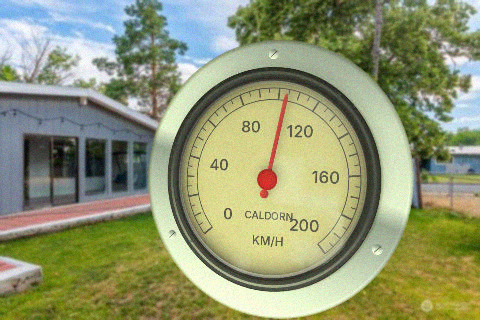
105
